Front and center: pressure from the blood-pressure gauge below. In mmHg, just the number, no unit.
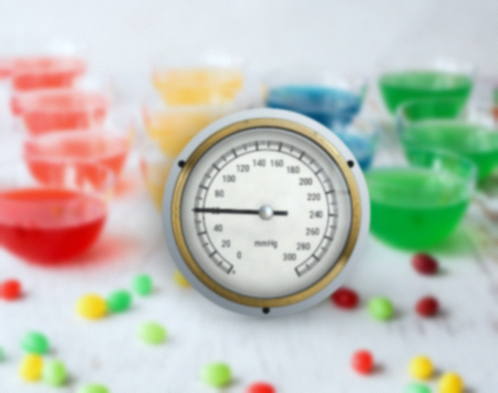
60
